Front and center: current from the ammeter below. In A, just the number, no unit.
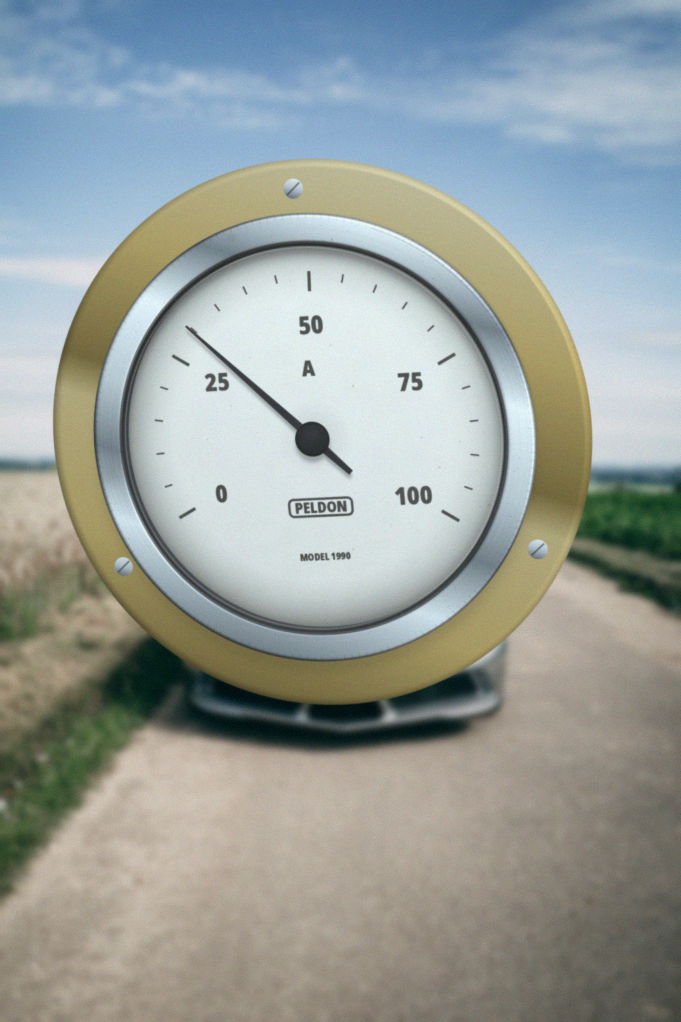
30
